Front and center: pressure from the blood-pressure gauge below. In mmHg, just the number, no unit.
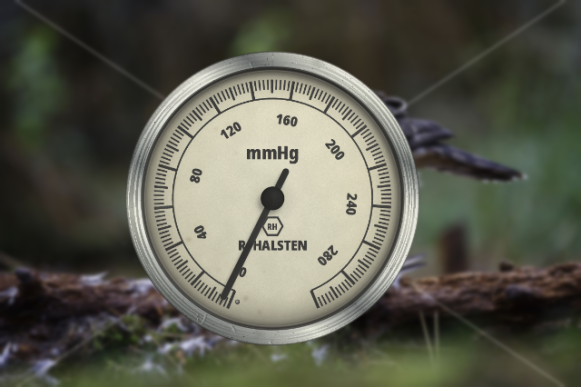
4
